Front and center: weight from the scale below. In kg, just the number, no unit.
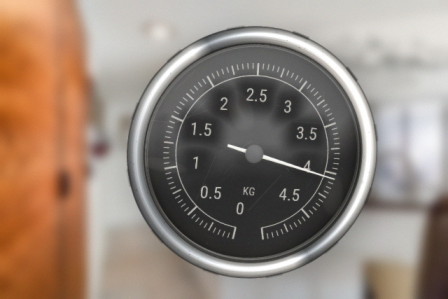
4.05
